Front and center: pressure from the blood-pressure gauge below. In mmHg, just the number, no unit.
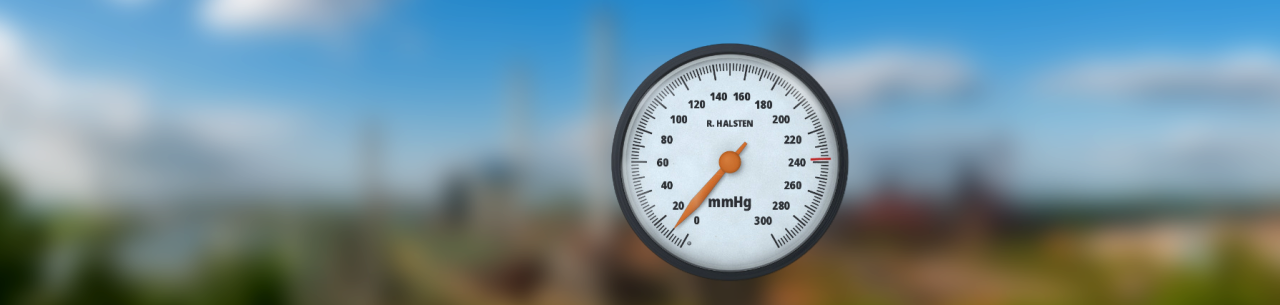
10
